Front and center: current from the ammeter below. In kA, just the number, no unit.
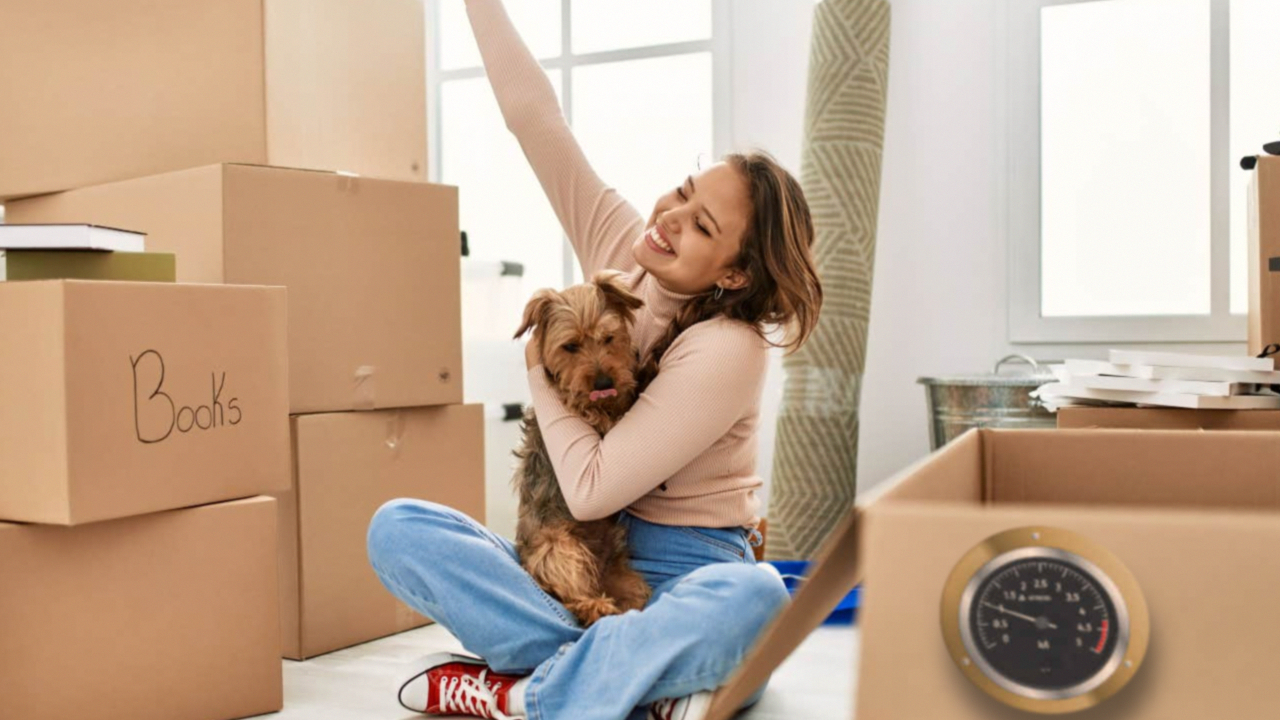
1
